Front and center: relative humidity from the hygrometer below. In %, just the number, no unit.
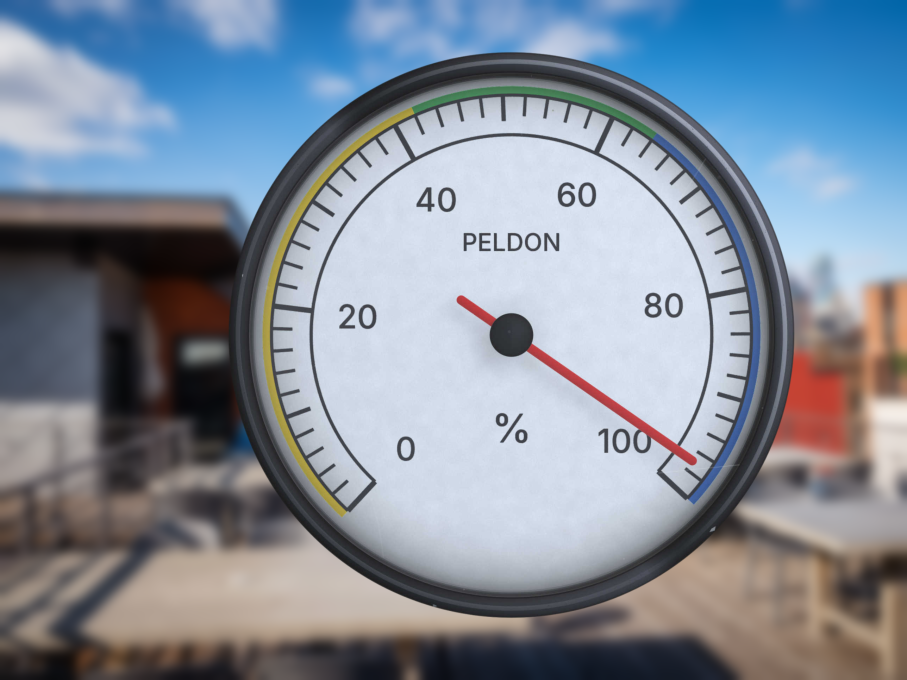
97
